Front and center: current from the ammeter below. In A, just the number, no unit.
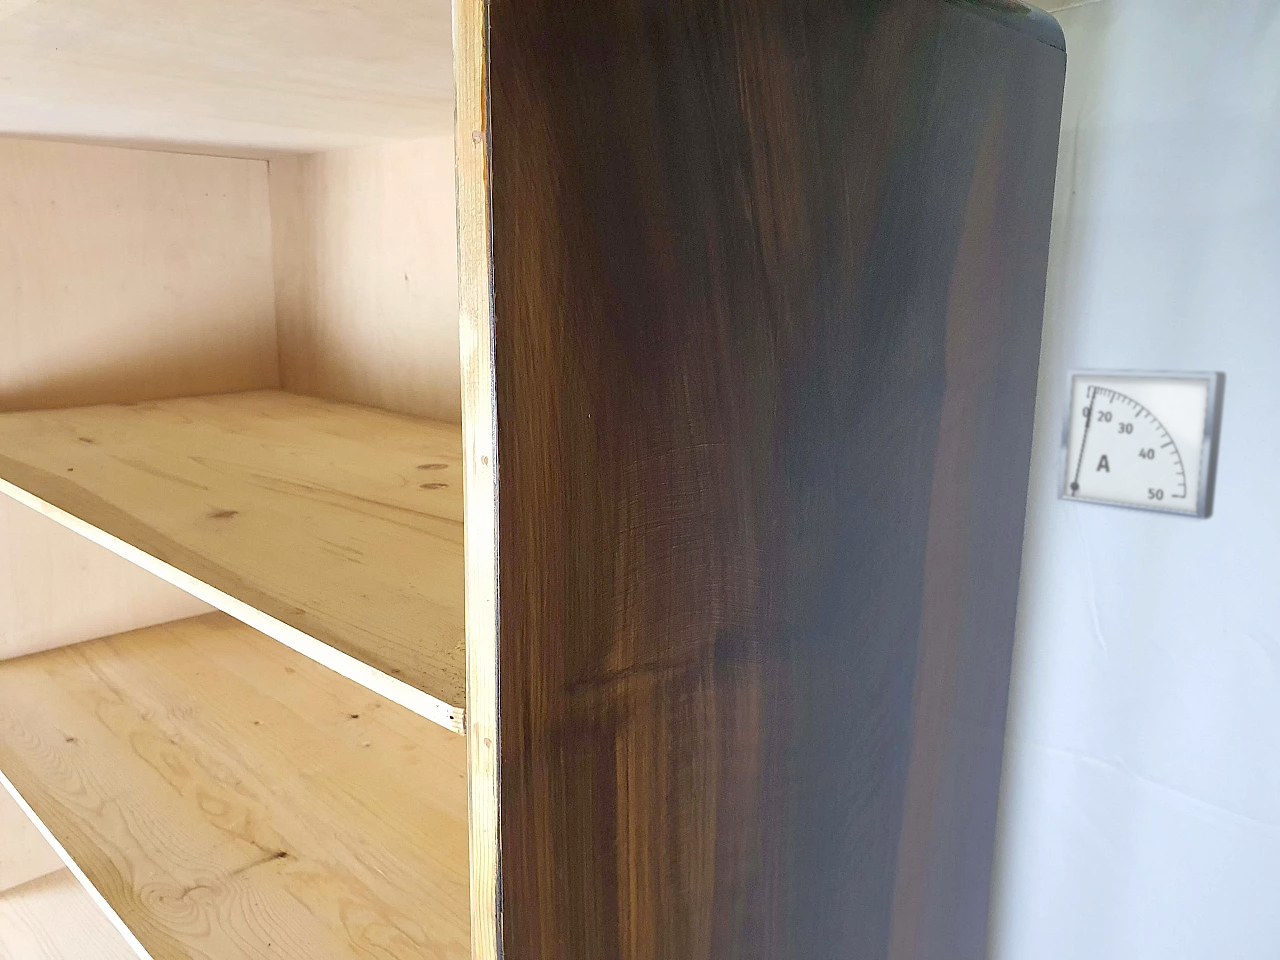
10
